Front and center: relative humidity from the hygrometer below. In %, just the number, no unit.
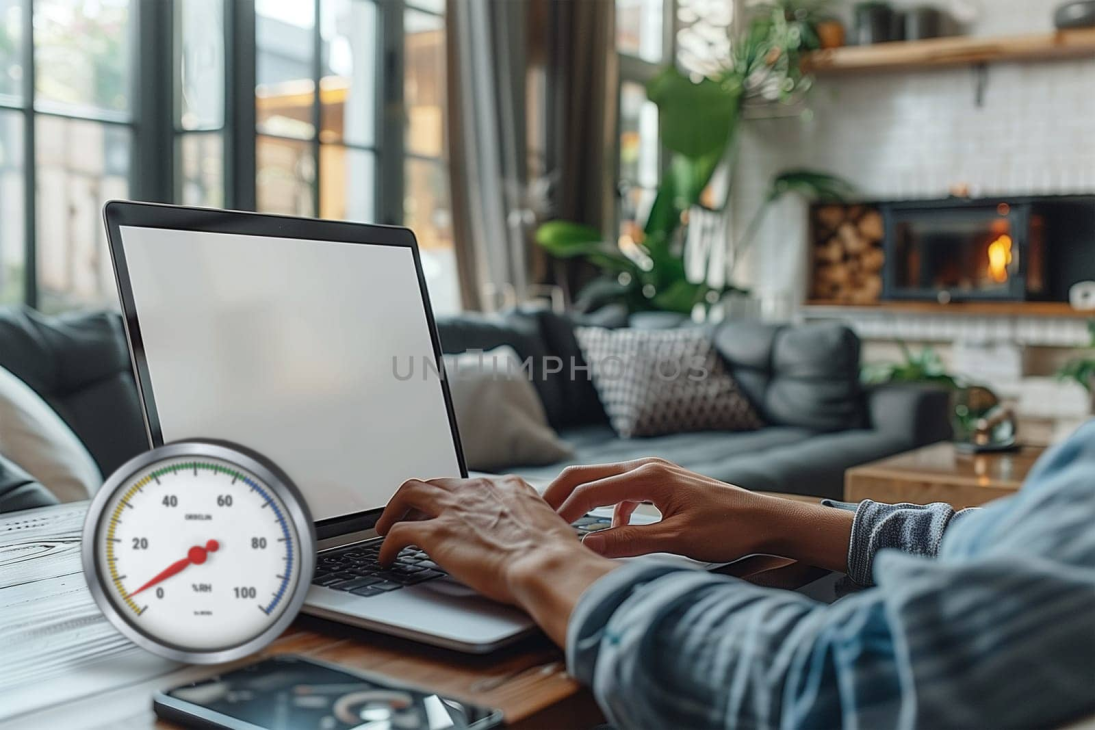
5
